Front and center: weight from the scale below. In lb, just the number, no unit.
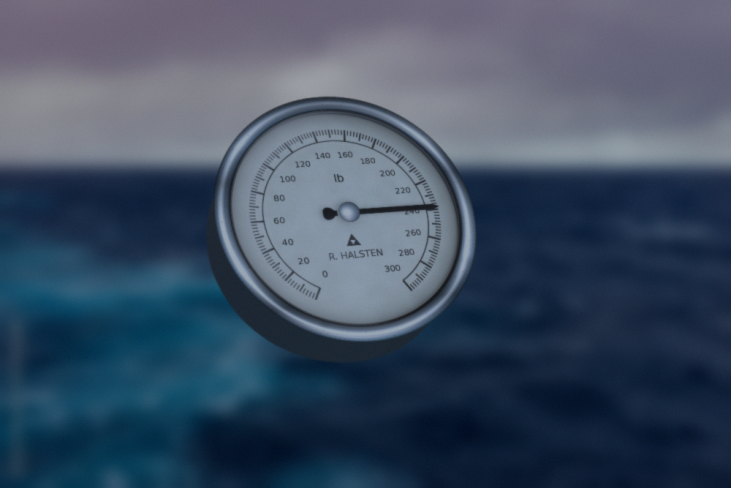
240
